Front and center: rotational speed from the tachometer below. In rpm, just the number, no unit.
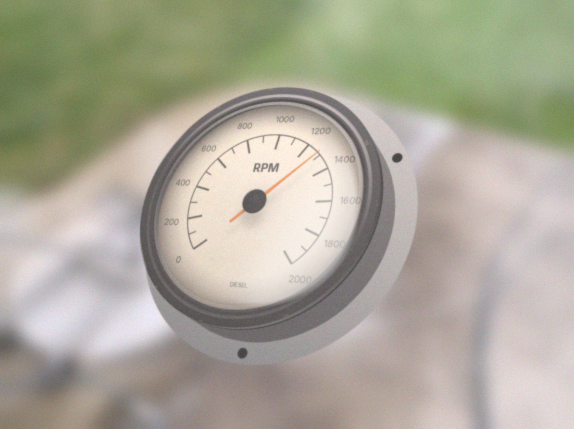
1300
